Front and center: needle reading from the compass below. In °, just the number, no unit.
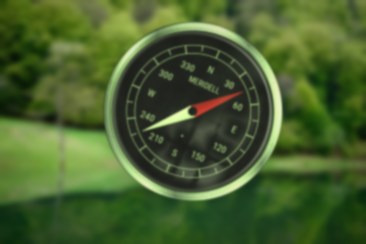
45
